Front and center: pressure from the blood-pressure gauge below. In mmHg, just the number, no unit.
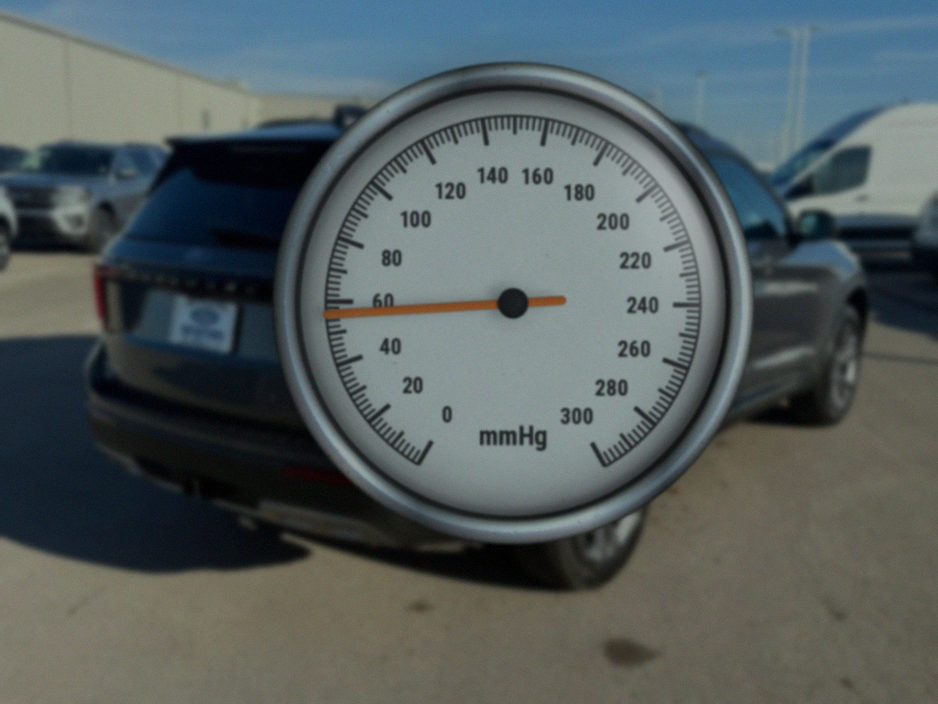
56
